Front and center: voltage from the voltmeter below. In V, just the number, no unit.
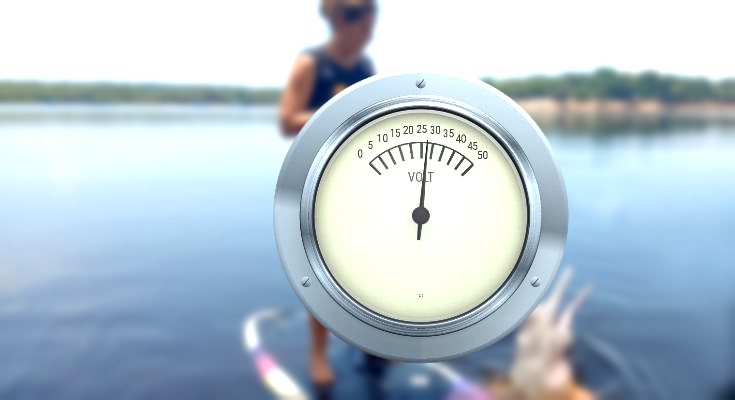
27.5
